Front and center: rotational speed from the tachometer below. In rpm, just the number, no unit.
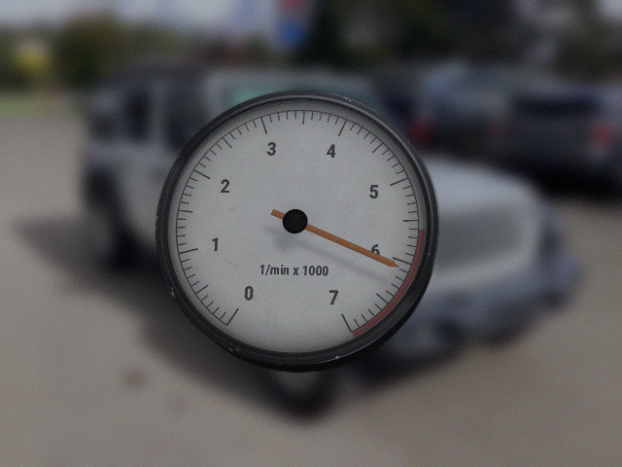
6100
